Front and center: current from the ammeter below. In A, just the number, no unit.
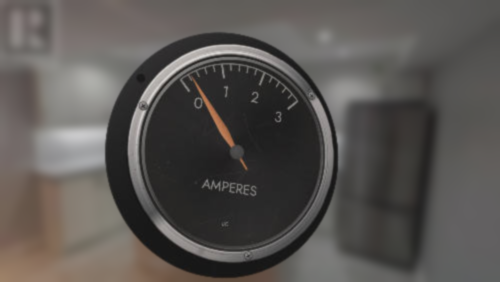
0.2
